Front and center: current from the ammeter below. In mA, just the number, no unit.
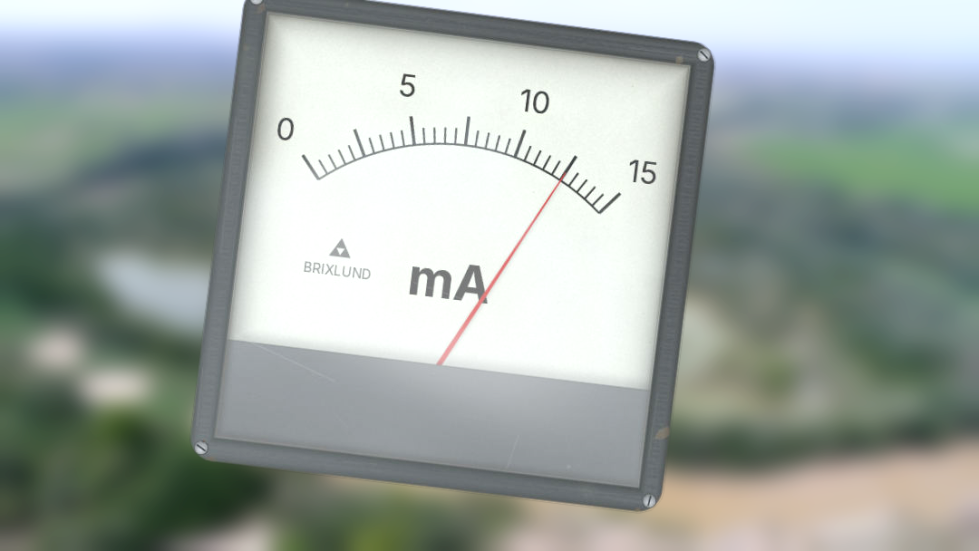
12.5
